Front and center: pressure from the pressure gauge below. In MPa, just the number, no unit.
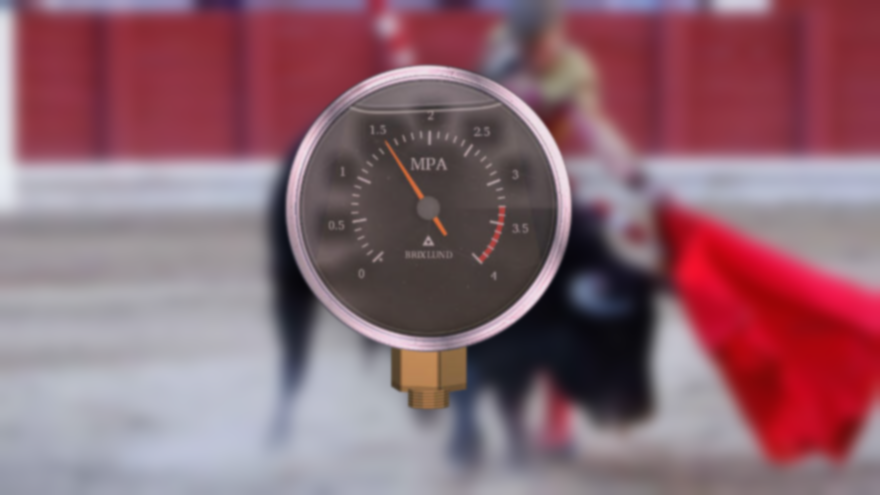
1.5
